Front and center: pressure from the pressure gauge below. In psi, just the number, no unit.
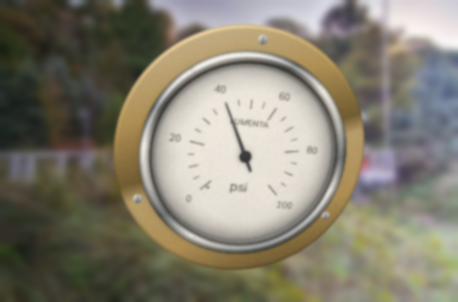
40
